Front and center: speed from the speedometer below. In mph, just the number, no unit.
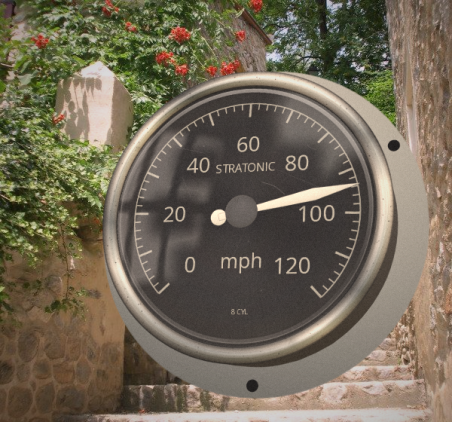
94
